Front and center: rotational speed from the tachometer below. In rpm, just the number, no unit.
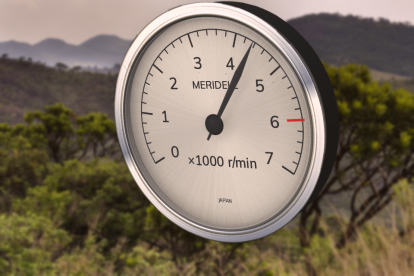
4400
